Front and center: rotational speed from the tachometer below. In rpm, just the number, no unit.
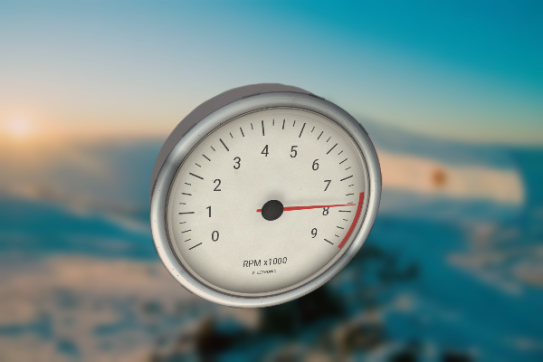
7750
